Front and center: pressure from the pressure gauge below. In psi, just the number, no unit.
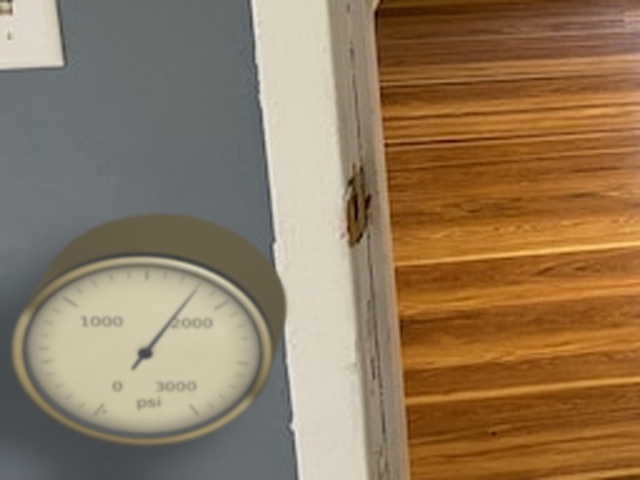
1800
